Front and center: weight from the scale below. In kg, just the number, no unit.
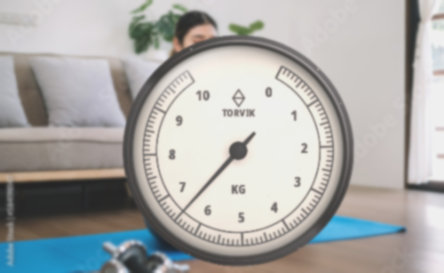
6.5
